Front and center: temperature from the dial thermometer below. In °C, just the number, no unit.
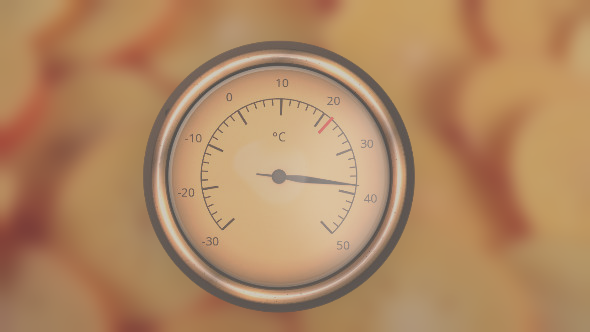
38
